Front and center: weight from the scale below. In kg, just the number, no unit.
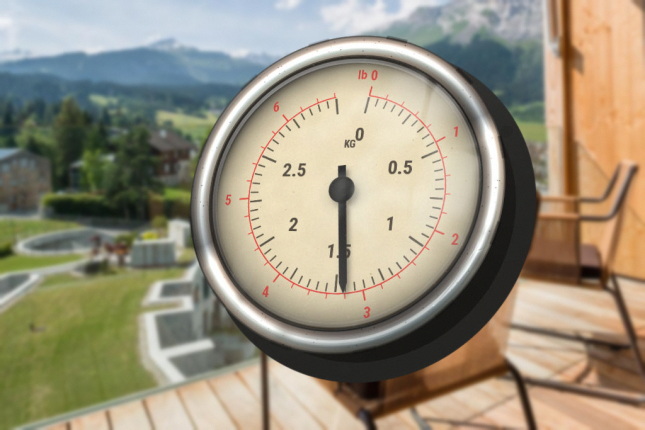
1.45
